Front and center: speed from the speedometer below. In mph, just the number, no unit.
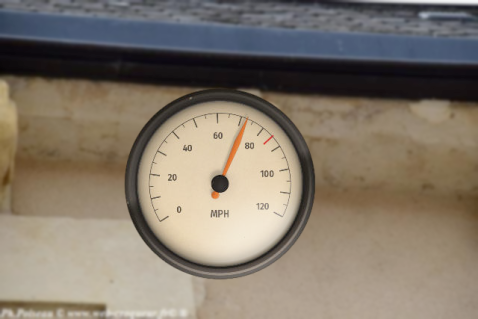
72.5
